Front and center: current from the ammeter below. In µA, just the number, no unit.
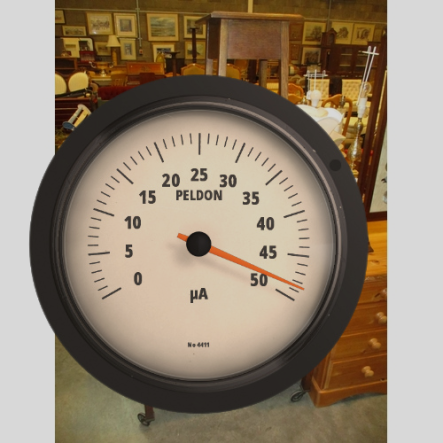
48.5
